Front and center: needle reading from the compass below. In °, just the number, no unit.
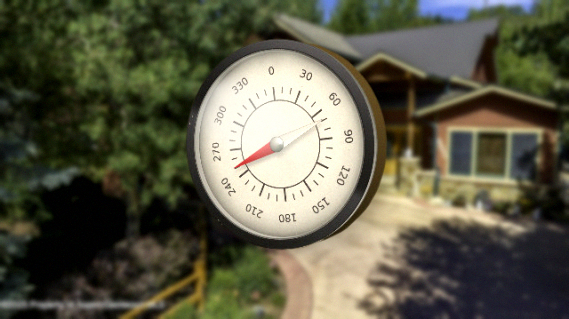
250
